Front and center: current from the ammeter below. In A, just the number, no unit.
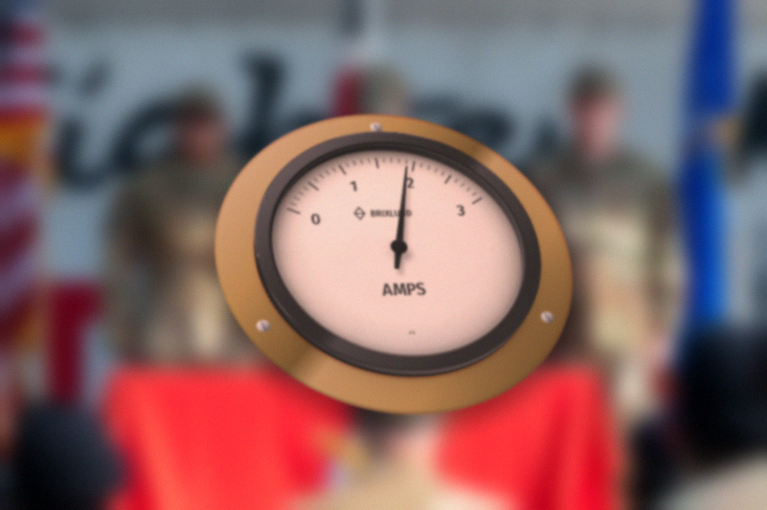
1.9
